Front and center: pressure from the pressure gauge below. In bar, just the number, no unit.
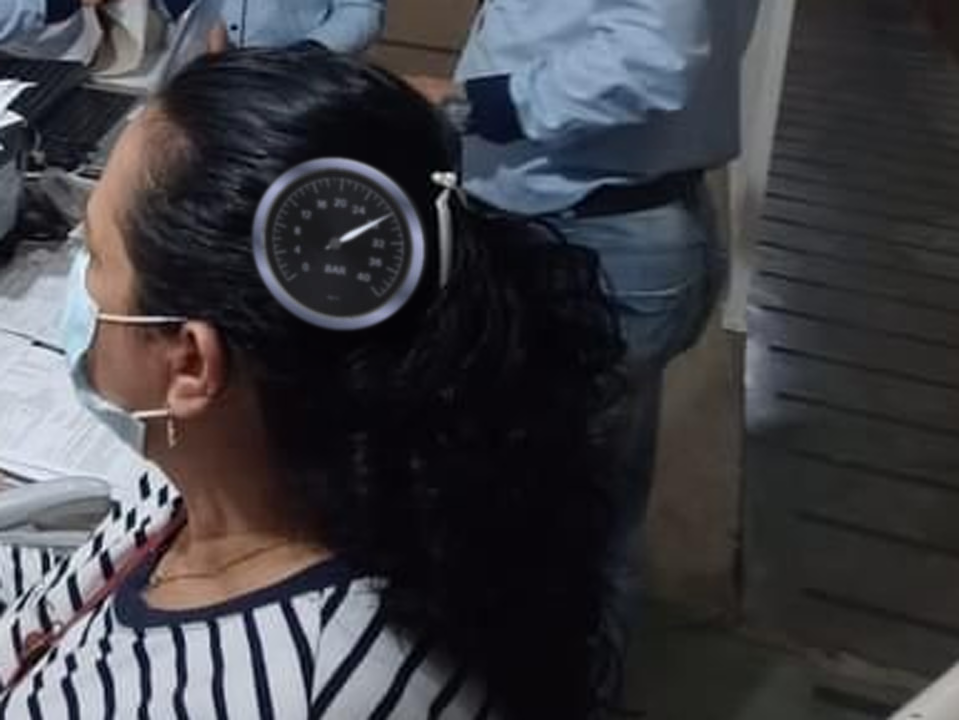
28
